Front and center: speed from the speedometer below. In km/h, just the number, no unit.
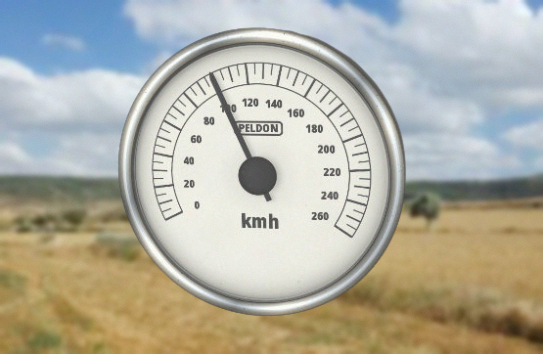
100
